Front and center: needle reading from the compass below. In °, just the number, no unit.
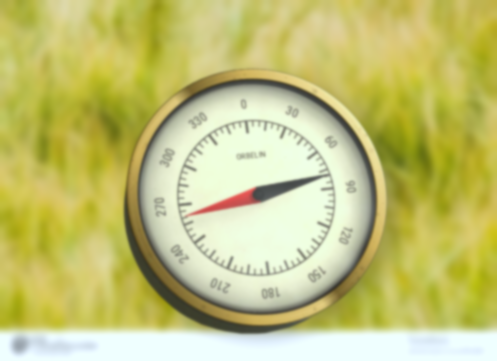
260
